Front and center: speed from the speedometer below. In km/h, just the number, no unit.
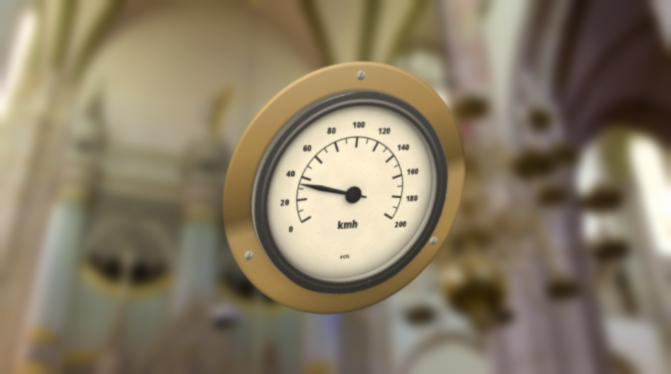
35
